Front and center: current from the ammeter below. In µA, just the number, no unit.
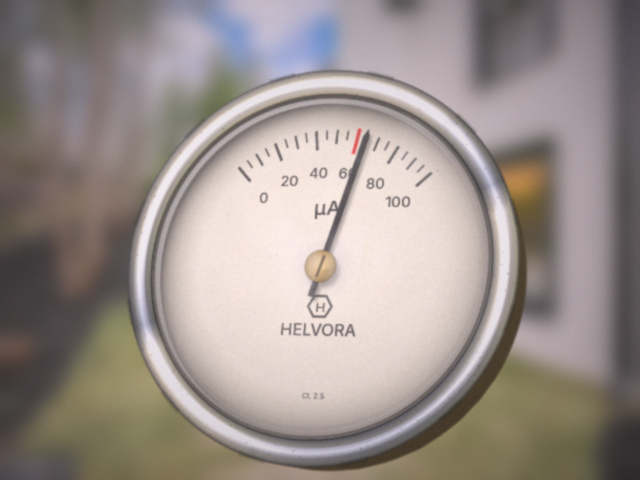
65
